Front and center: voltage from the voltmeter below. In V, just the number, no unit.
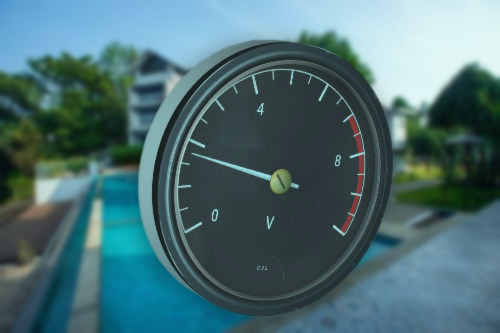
1.75
